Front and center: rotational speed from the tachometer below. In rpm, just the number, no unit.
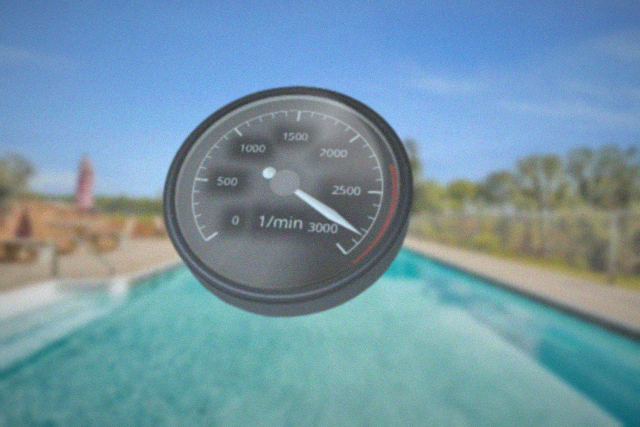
2850
